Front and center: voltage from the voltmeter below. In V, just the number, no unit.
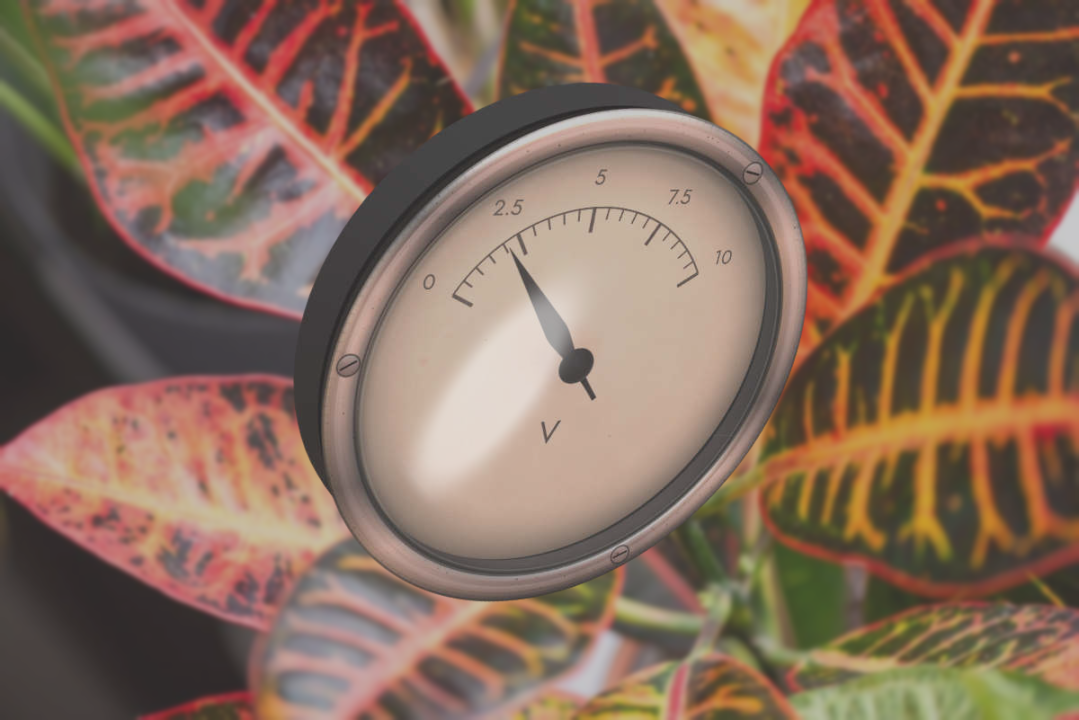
2
